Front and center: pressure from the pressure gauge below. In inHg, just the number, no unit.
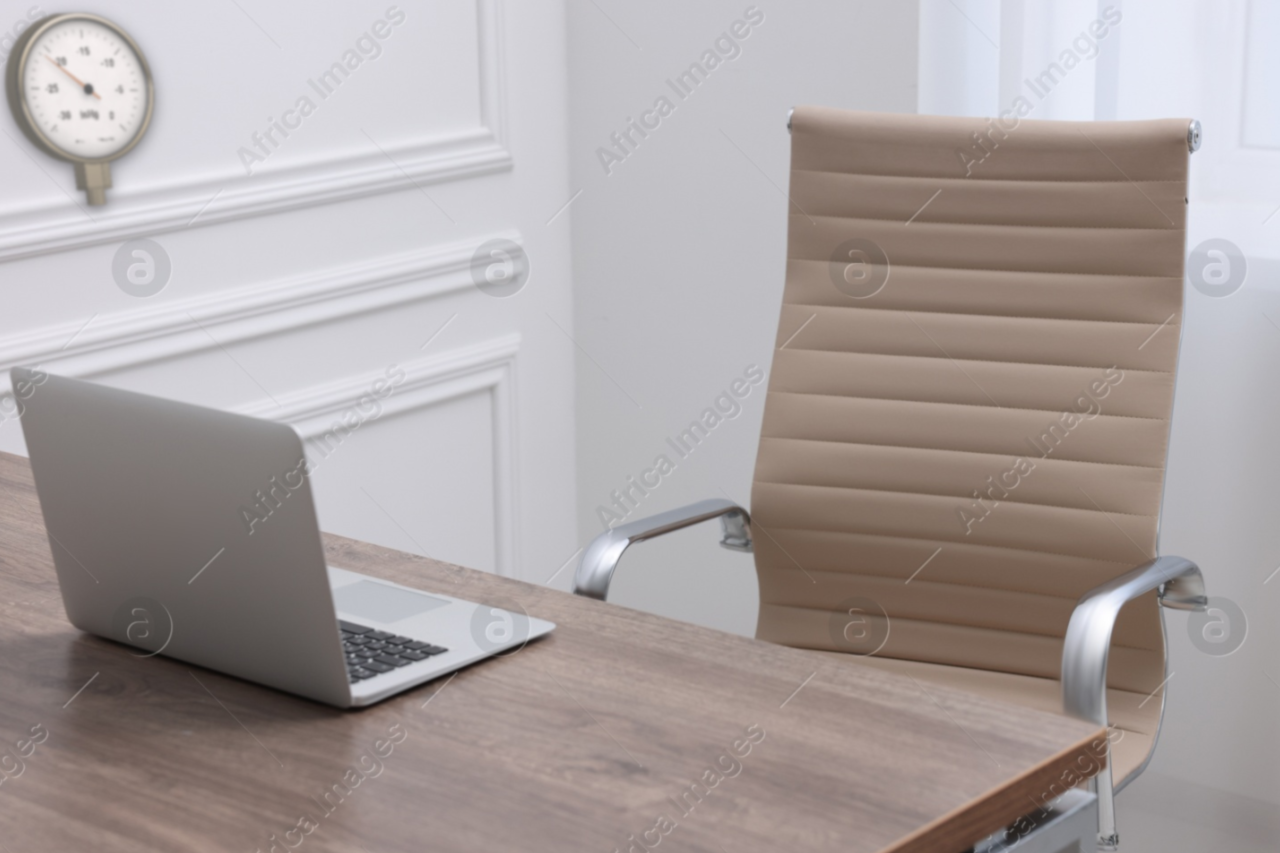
-21
